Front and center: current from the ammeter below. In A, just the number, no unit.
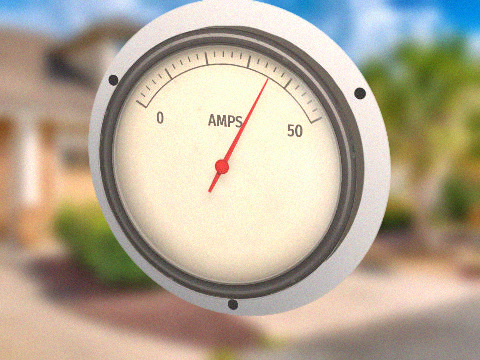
36
